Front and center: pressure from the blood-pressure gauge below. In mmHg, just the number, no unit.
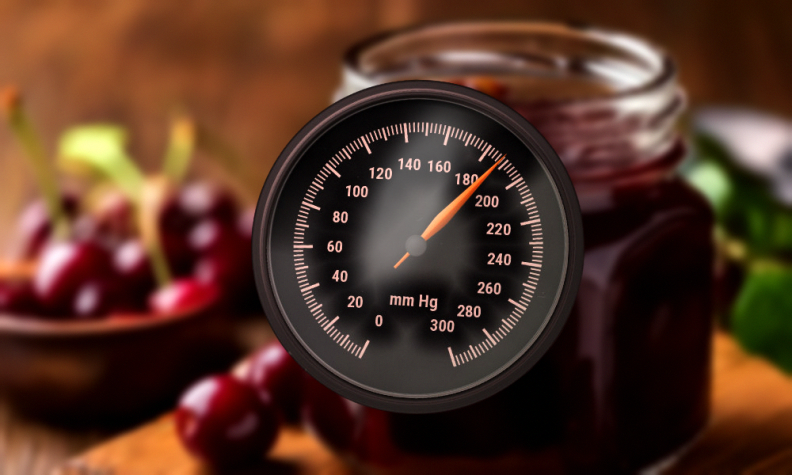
188
